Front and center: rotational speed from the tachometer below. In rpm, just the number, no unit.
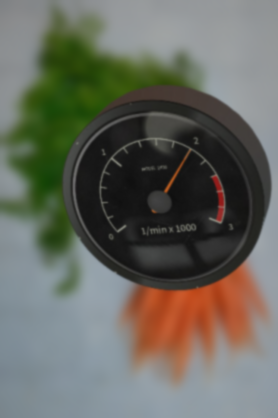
2000
